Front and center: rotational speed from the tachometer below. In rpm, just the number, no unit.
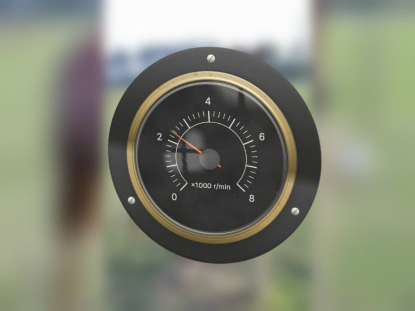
2400
